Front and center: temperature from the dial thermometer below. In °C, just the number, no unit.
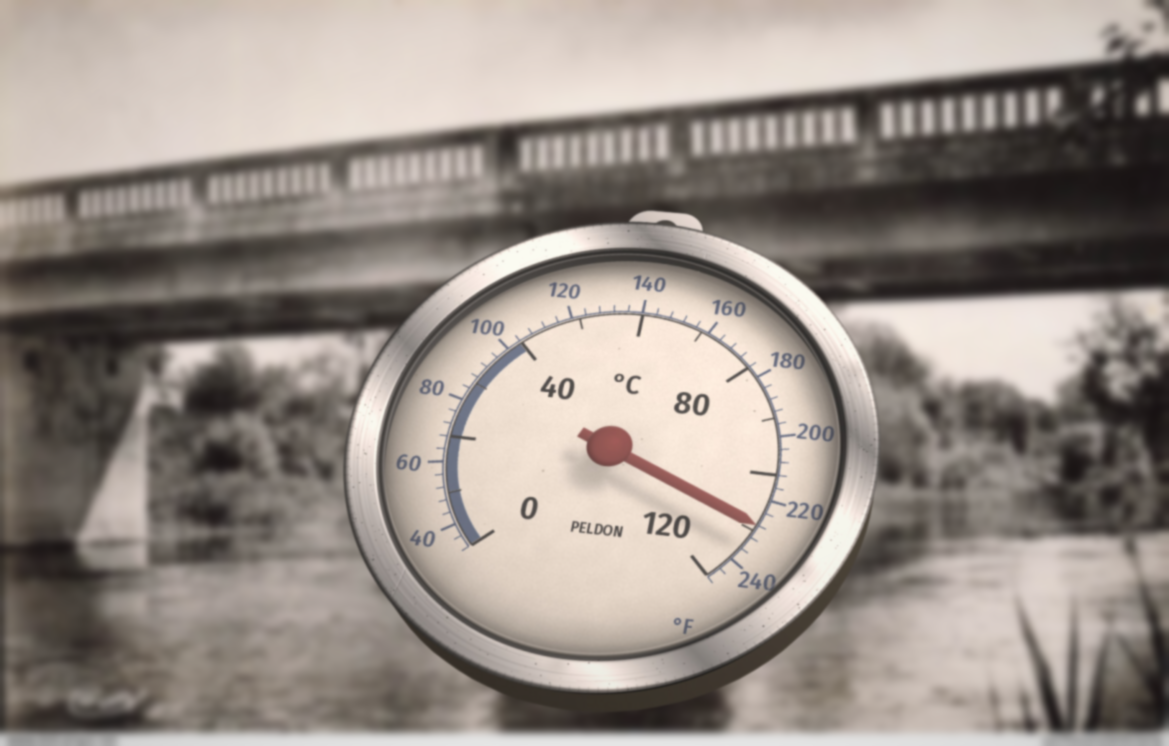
110
